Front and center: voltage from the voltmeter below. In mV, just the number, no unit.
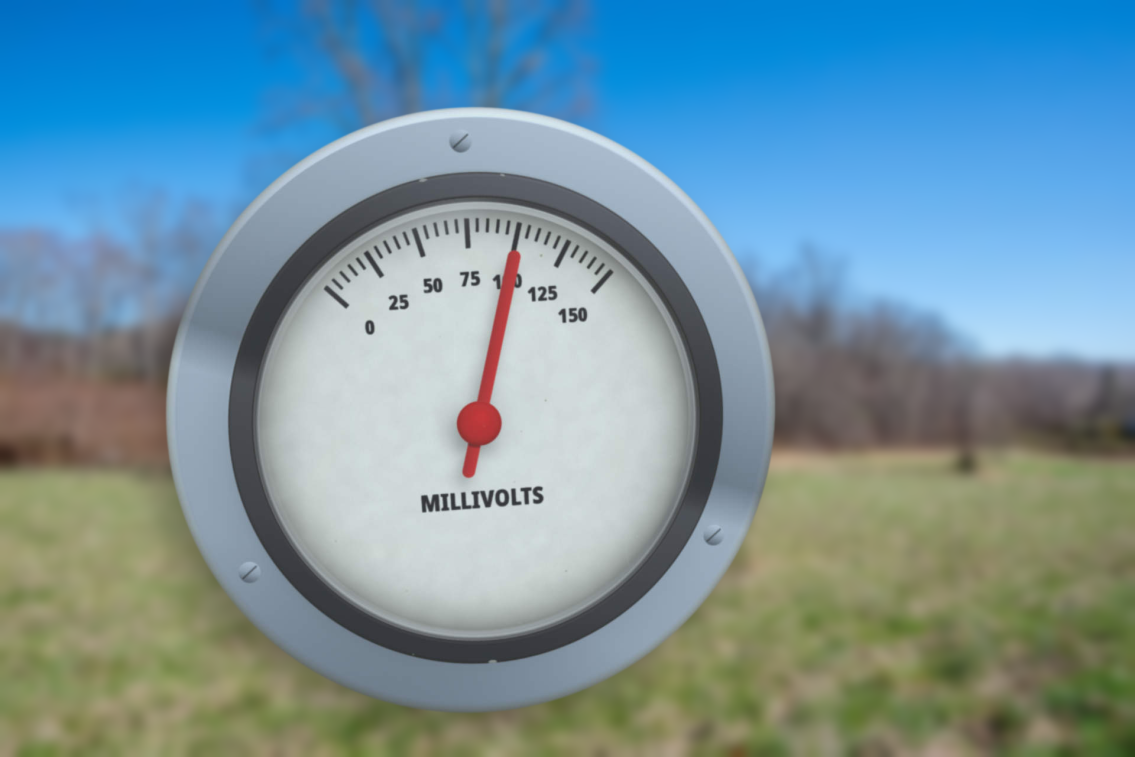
100
